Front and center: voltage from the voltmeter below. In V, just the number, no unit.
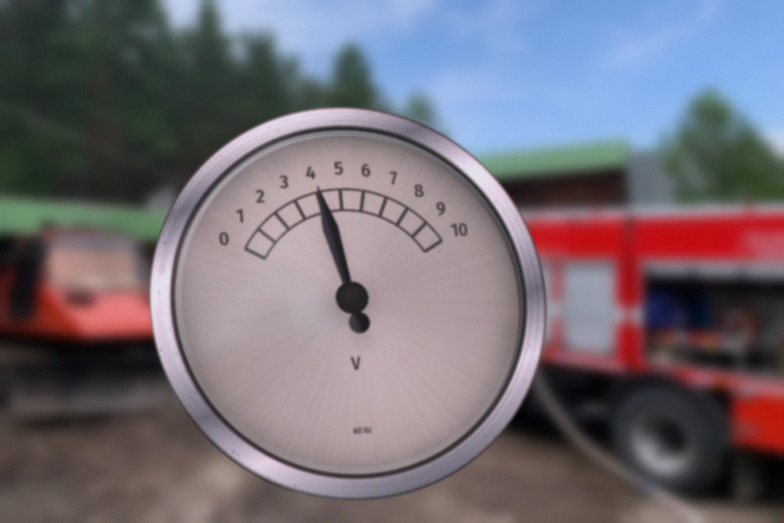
4
